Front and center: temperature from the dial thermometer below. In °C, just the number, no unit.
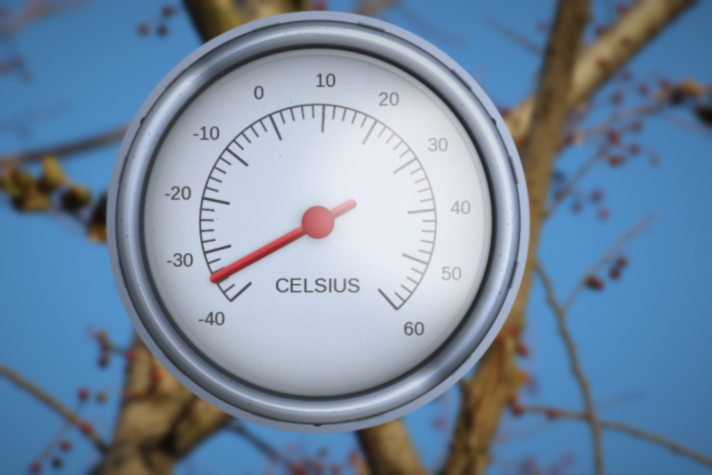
-35
